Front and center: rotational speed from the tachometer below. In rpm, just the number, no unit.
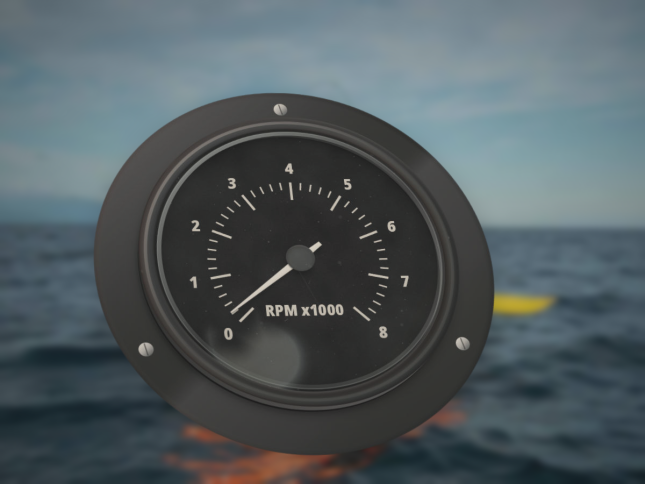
200
